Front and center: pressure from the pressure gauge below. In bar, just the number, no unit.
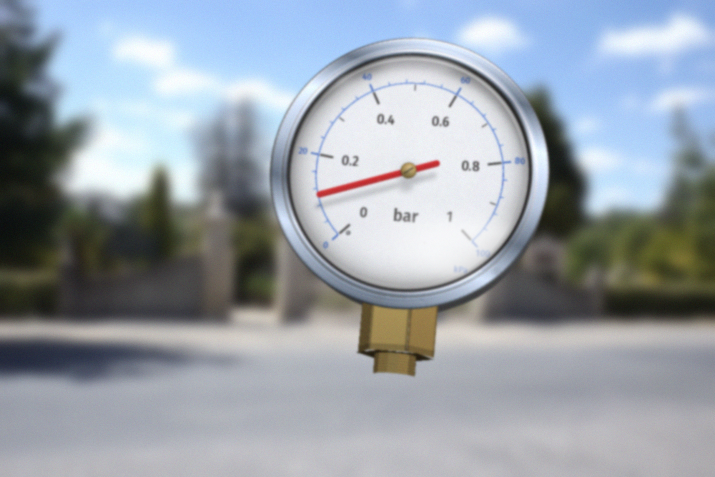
0.1
